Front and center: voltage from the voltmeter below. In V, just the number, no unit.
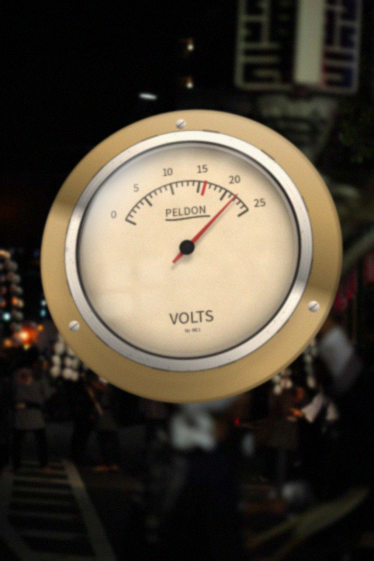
22
